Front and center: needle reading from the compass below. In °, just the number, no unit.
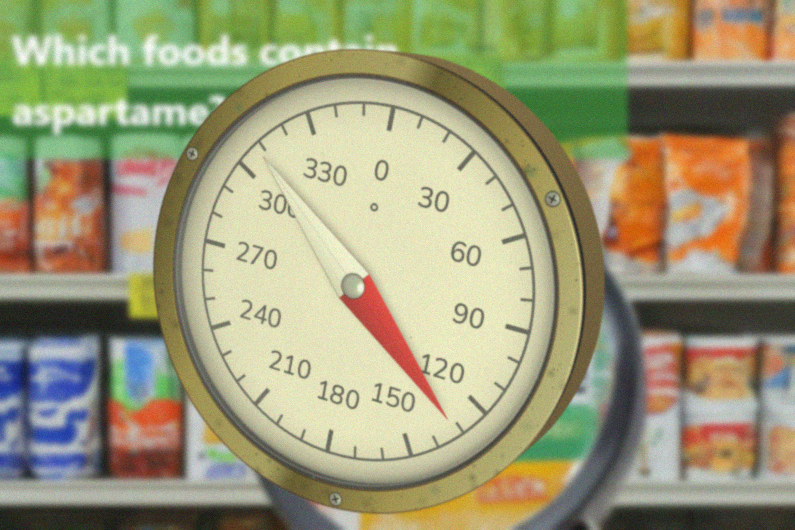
130
